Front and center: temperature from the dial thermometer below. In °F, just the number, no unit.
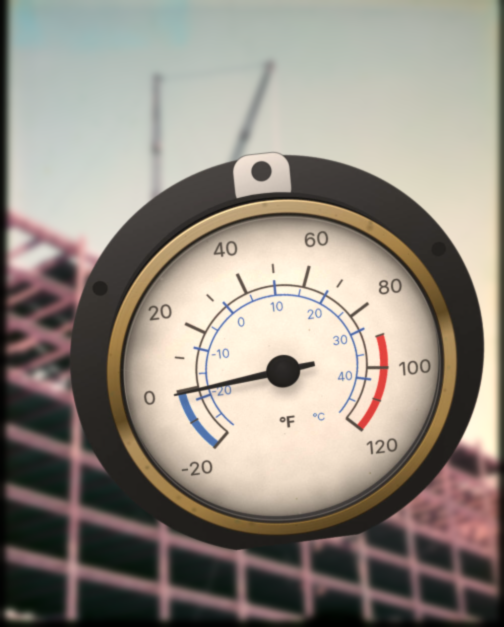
0
